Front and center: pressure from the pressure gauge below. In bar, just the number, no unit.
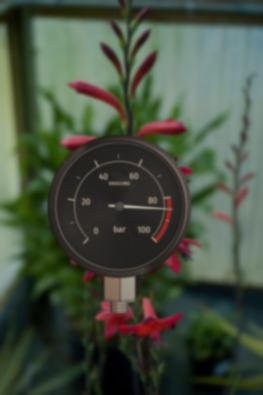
85
